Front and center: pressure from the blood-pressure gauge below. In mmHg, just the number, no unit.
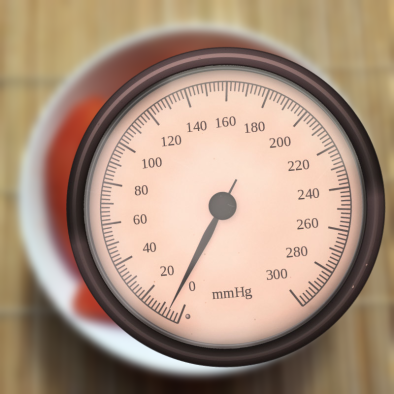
6
